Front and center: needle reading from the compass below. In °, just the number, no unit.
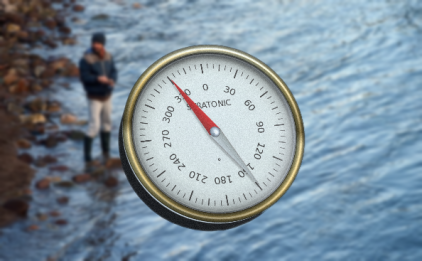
330
